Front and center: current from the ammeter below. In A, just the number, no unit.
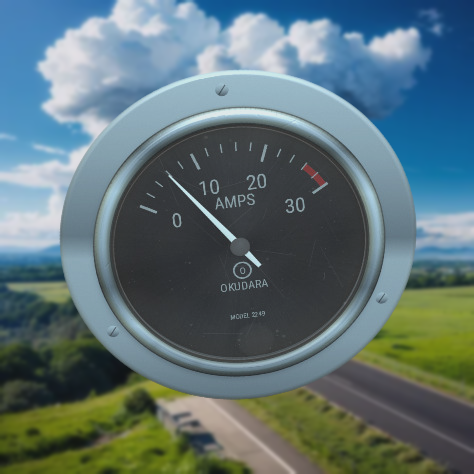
6
